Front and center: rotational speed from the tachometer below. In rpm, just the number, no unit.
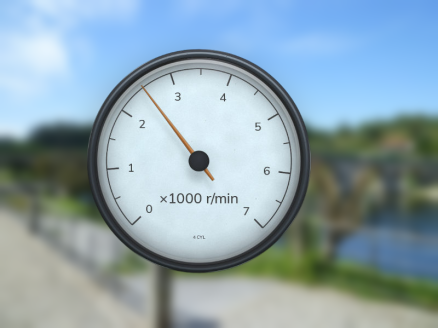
2500
